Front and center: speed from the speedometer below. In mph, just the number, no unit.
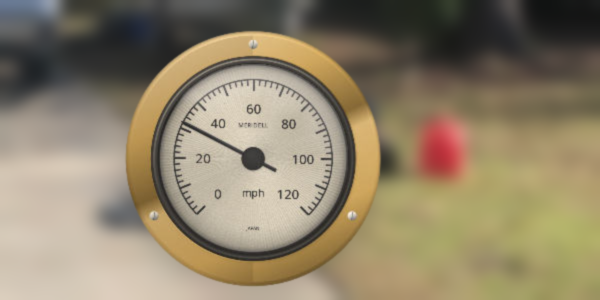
32
